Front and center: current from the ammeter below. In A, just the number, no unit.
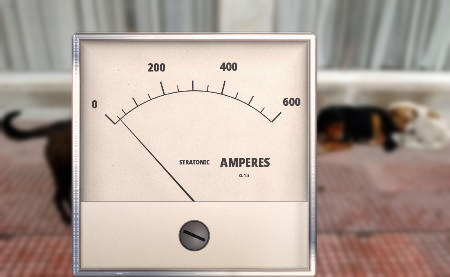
25
